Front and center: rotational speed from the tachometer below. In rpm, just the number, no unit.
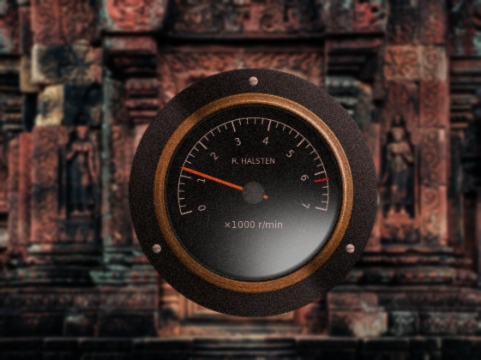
1200
